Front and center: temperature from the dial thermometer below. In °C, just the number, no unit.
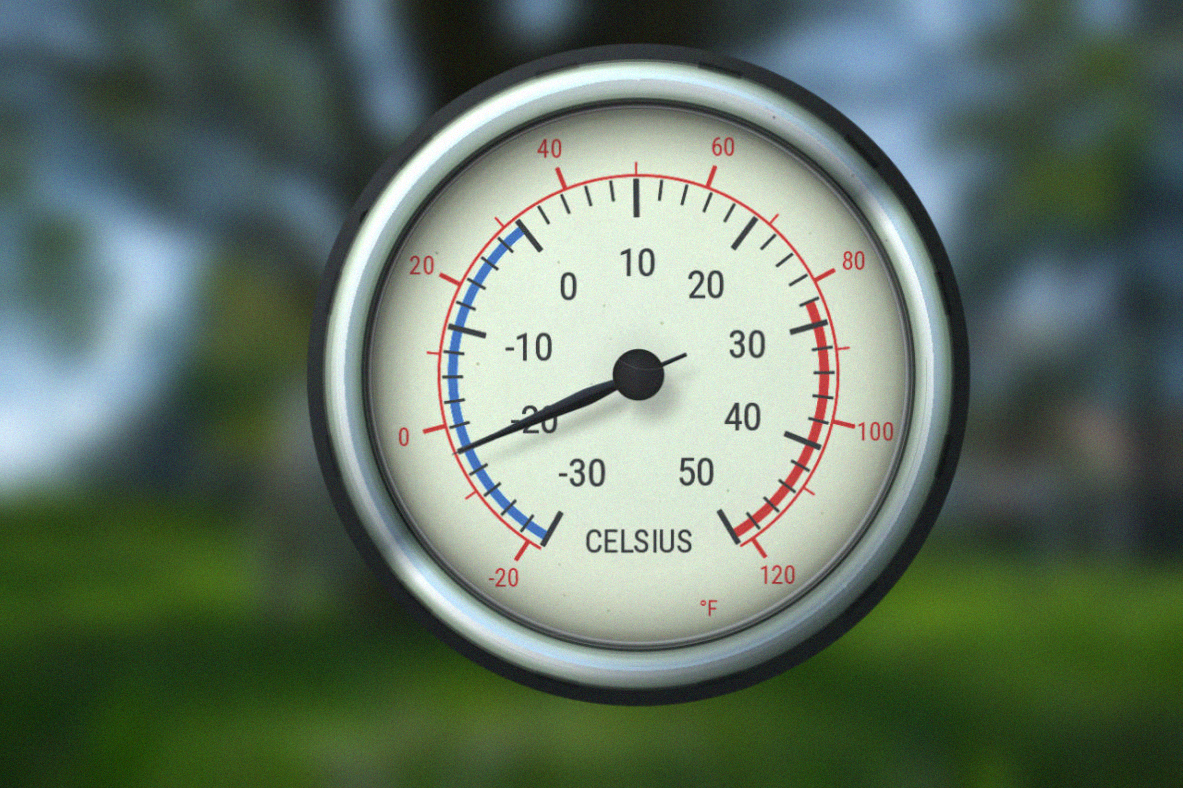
-20
